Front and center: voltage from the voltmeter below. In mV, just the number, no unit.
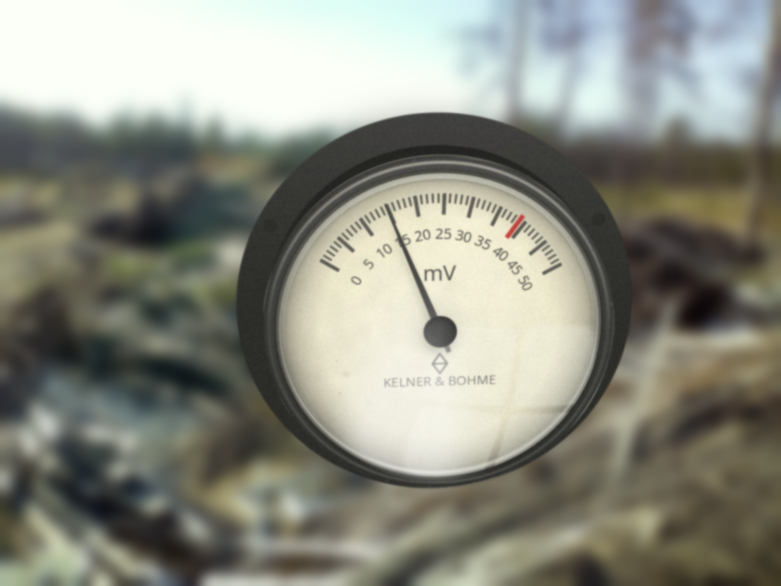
15
